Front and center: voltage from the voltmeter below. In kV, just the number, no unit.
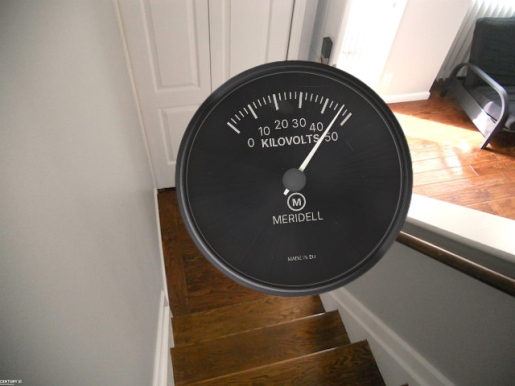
46
